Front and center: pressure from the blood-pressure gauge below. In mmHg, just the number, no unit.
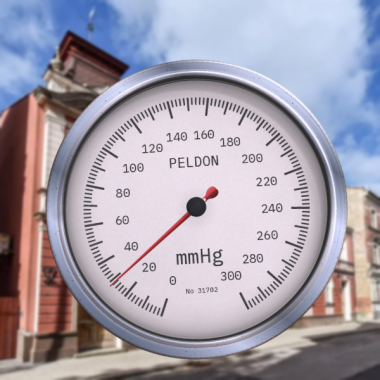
28
